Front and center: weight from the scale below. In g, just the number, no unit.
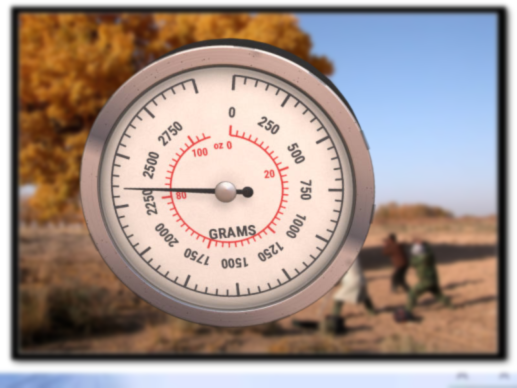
2350
